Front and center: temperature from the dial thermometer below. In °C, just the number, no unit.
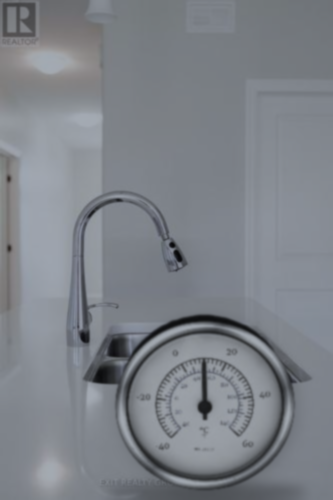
10
